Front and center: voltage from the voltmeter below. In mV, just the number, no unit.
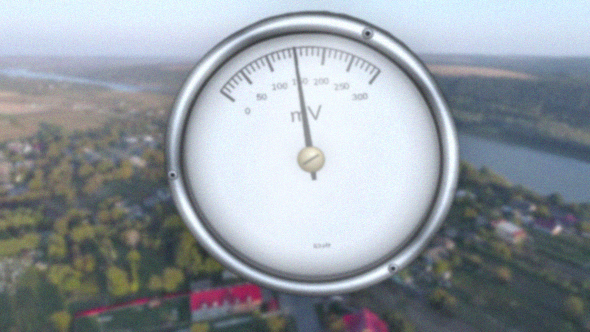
150
